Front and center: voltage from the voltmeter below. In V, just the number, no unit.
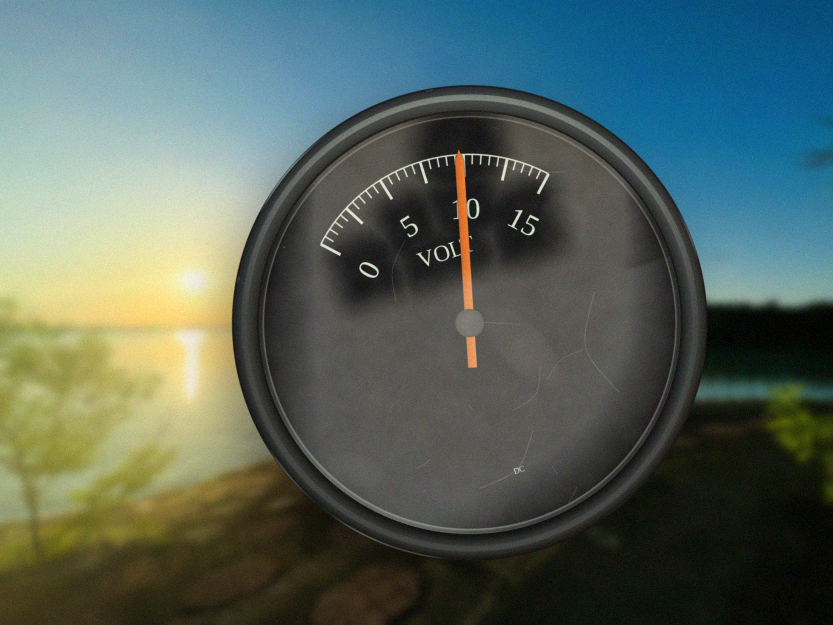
9.75
